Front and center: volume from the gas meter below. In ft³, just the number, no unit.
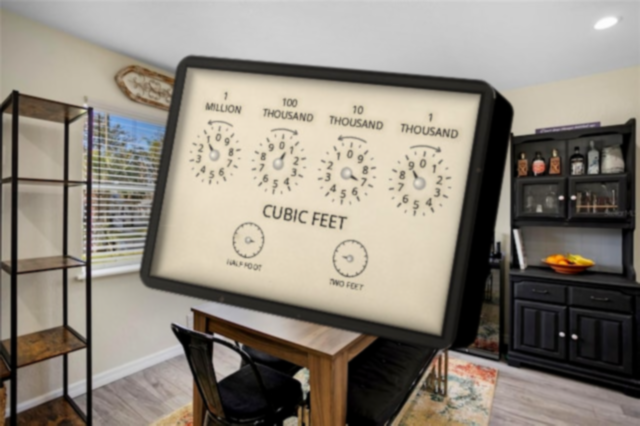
106900
